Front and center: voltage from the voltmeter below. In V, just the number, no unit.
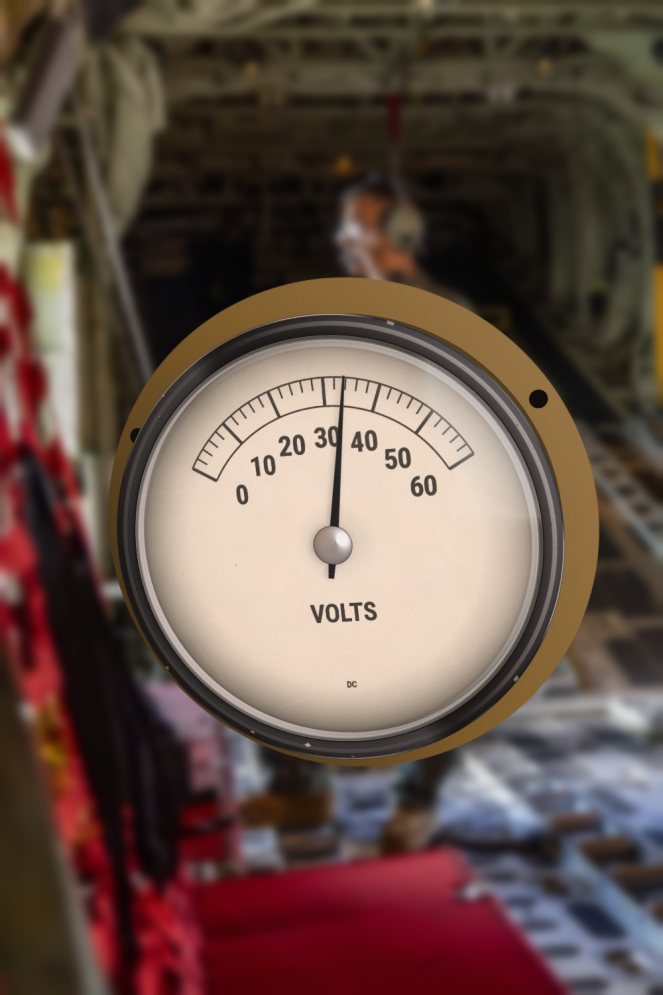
34
